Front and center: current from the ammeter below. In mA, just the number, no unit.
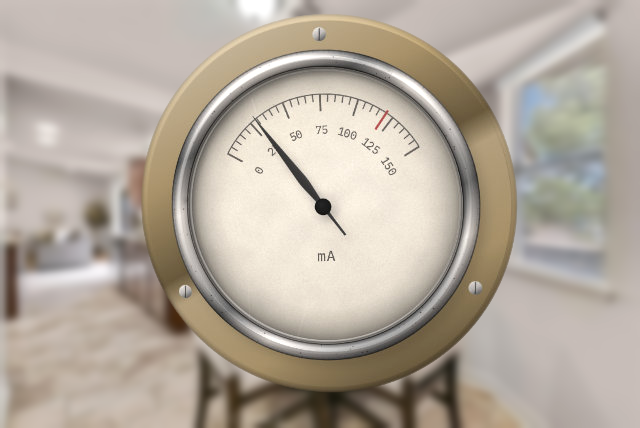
30
